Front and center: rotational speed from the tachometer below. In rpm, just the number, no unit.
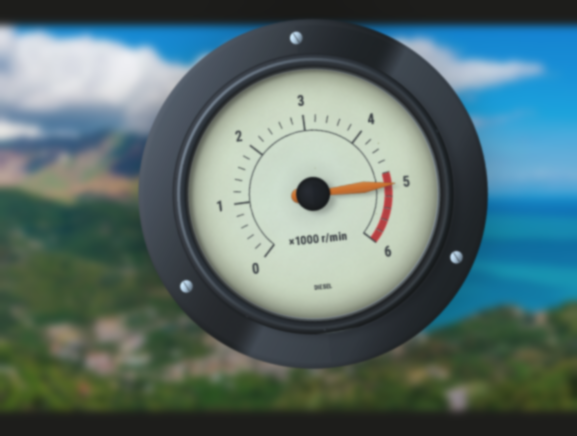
5000
